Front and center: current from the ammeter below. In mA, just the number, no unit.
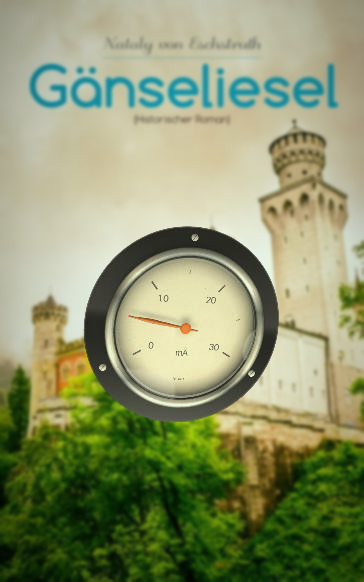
5
